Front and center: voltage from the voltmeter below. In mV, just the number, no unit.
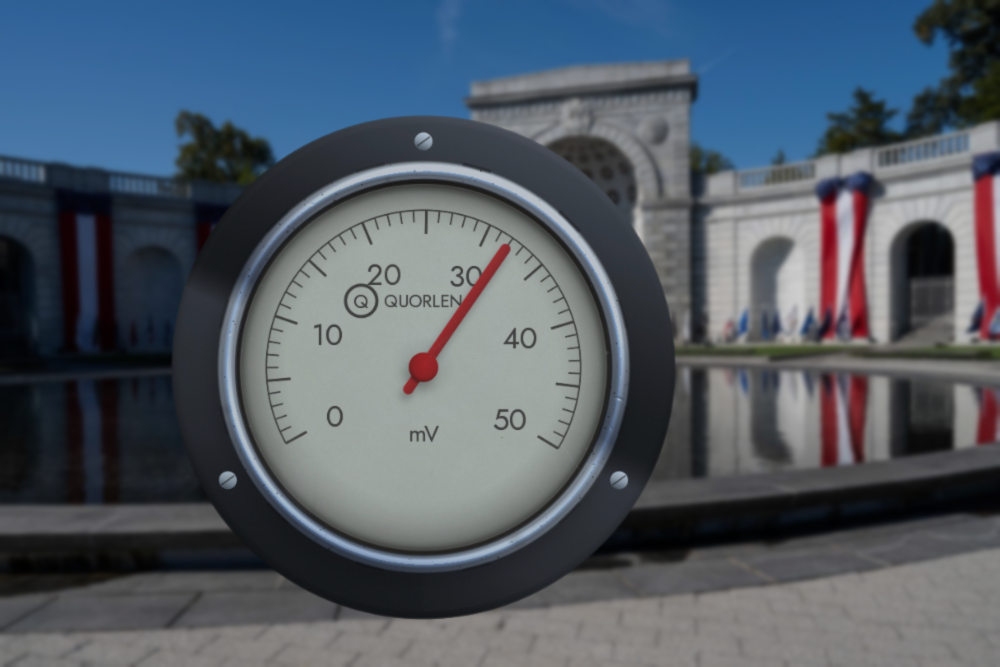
32
